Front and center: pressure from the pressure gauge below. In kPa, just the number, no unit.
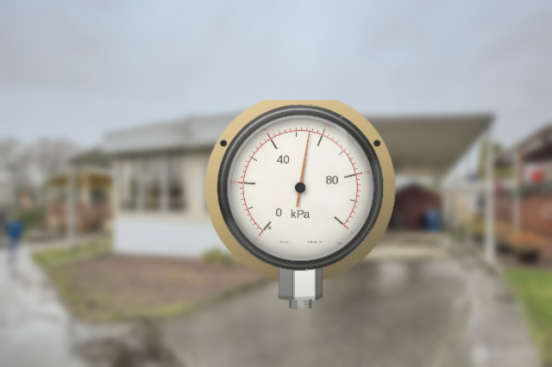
55
